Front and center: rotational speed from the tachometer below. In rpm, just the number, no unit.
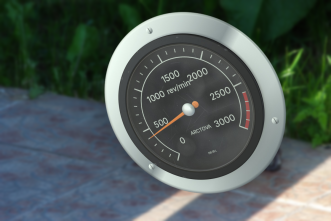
400
